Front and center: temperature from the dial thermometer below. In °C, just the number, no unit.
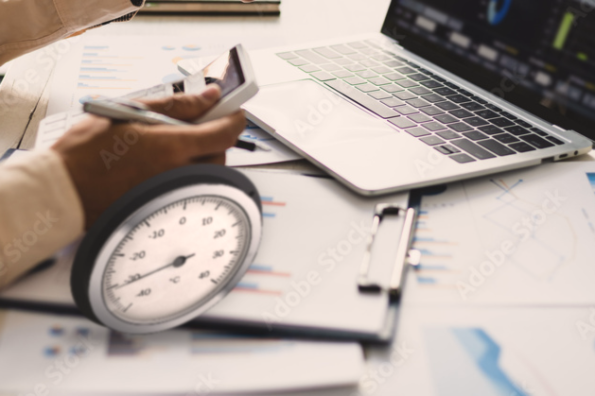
-30
